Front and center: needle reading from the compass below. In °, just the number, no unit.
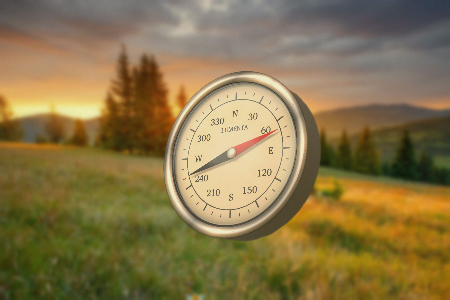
70
